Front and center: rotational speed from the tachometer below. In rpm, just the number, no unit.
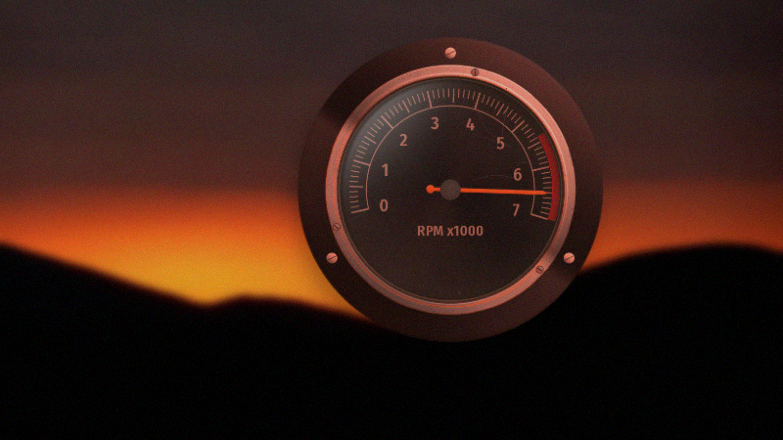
6500
